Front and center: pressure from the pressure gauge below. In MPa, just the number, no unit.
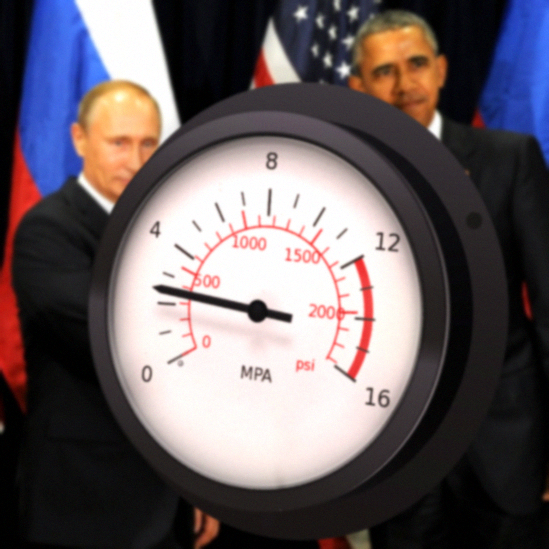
2.5
